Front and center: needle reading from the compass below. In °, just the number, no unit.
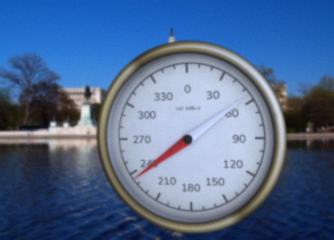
235
